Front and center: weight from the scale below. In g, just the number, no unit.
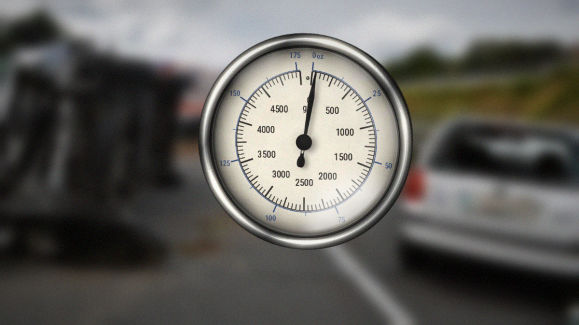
50
